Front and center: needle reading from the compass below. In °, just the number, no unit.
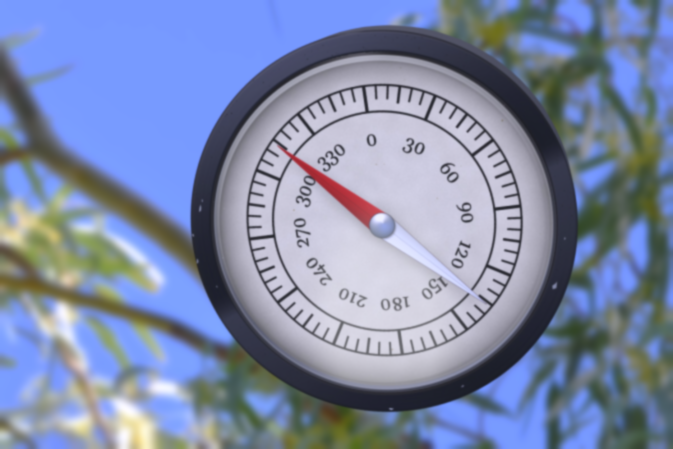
315
